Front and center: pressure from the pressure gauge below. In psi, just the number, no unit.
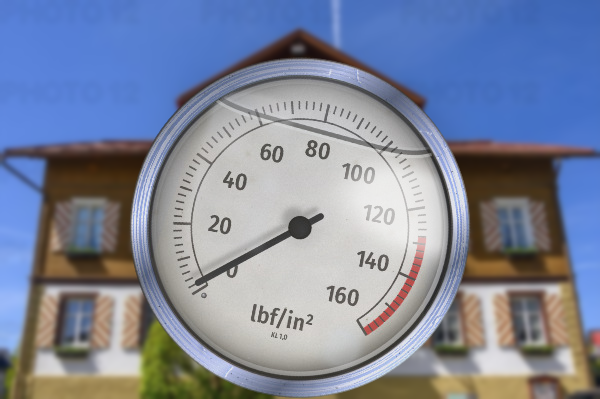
2
